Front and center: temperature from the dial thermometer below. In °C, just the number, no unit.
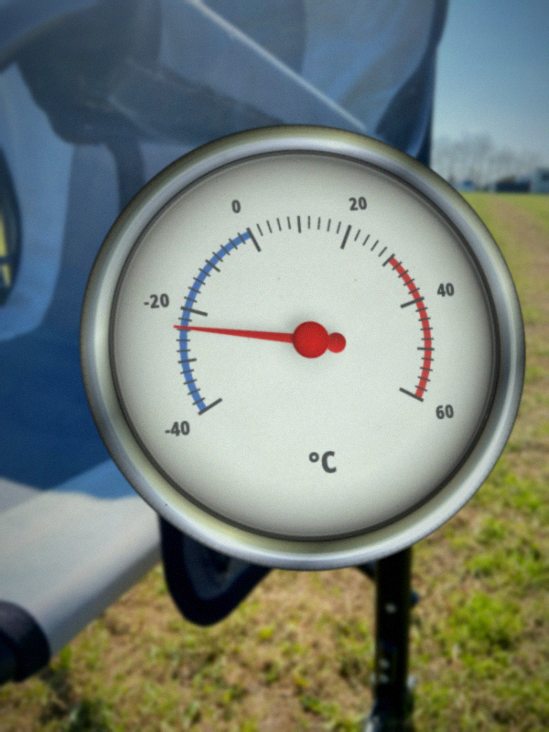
-24
